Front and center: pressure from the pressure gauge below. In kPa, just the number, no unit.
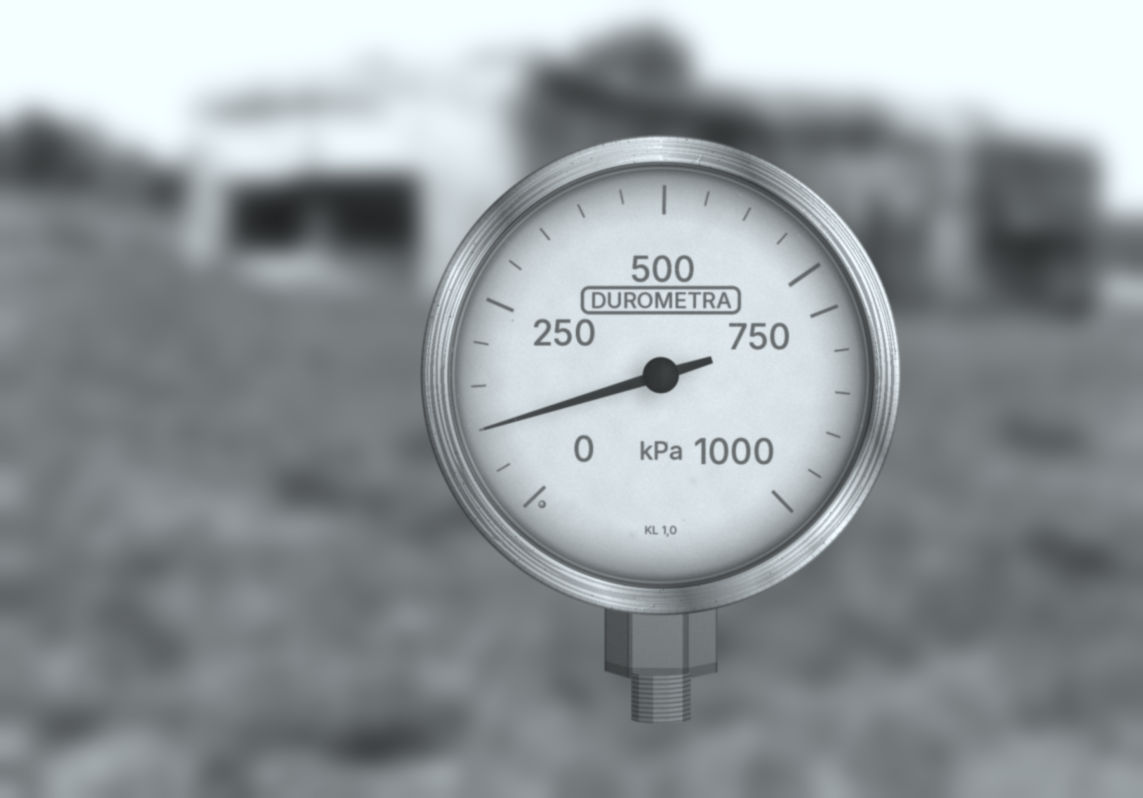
100
